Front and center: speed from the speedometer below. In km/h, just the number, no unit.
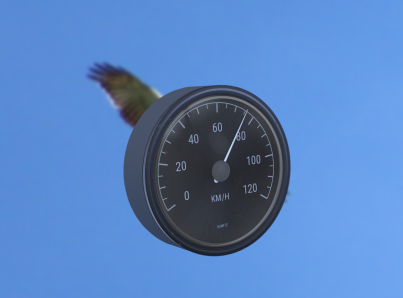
75
